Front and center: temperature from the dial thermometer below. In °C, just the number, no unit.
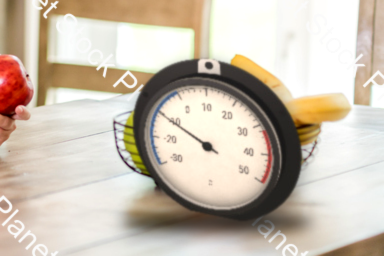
-10
